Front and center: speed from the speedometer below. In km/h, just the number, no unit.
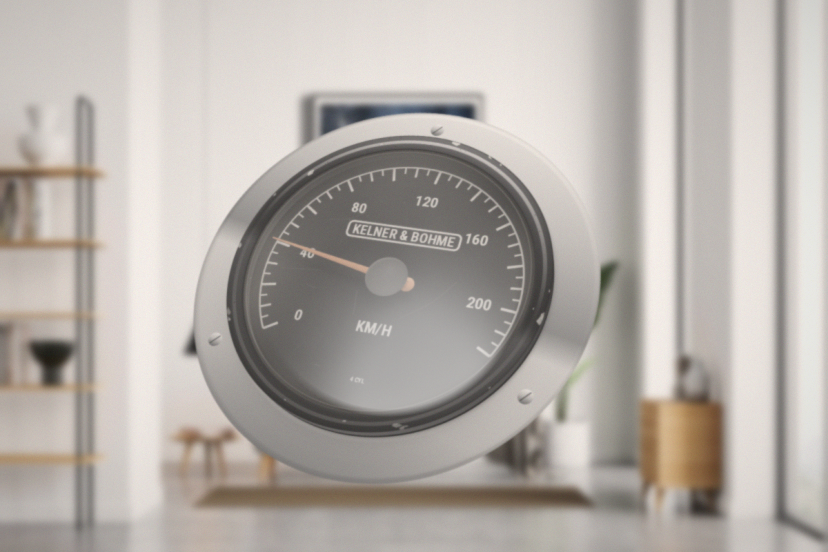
40
